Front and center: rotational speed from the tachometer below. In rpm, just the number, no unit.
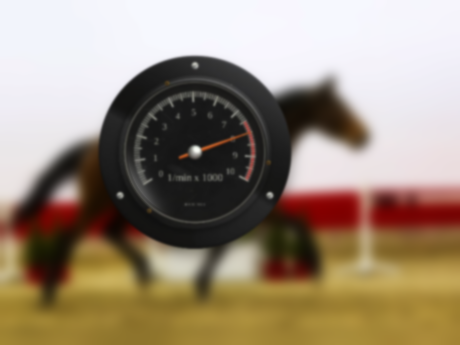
8000
